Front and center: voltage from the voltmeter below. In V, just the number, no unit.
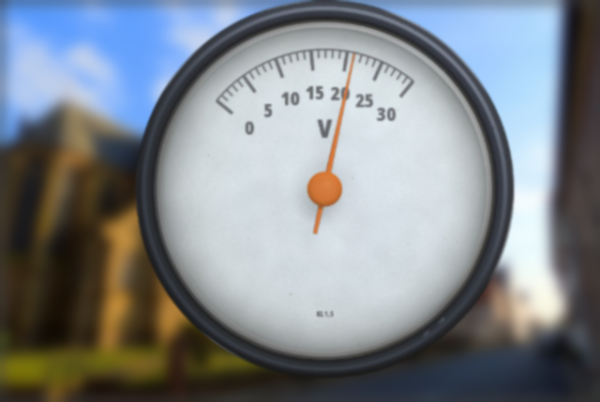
21
